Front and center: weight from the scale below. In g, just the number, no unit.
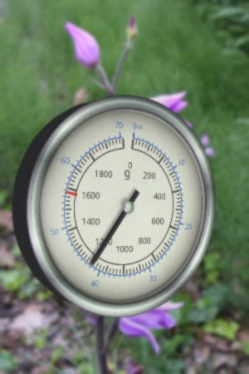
1200
